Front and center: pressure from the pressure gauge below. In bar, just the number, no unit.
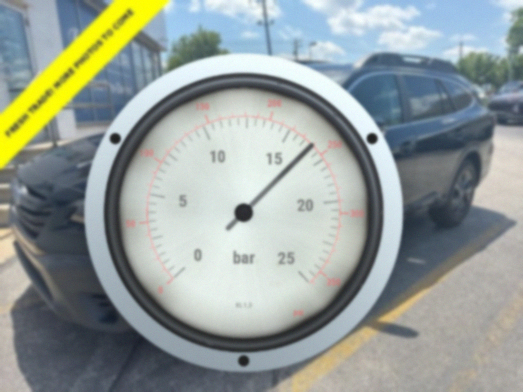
16.5
